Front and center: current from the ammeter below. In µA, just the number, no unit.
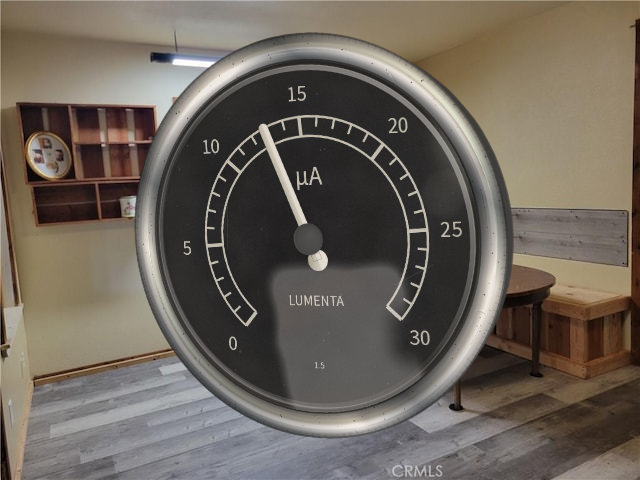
13
